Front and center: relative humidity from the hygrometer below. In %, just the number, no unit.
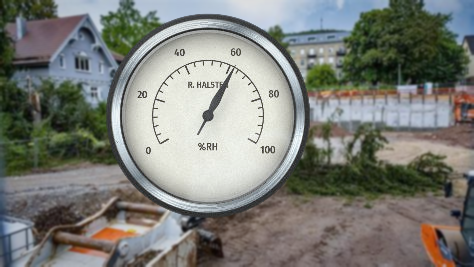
62
